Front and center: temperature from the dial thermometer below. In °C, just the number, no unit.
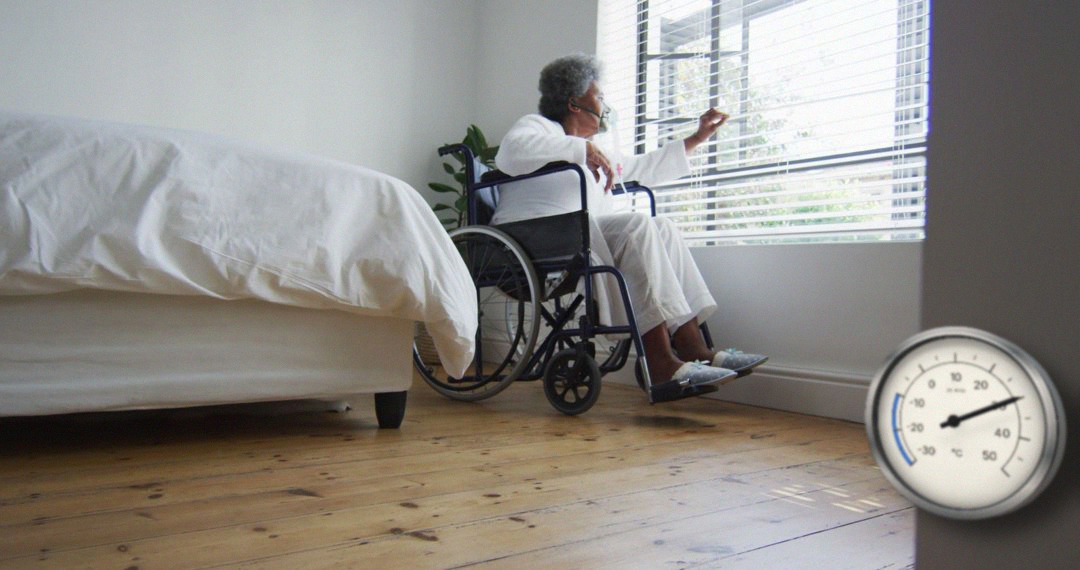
30
